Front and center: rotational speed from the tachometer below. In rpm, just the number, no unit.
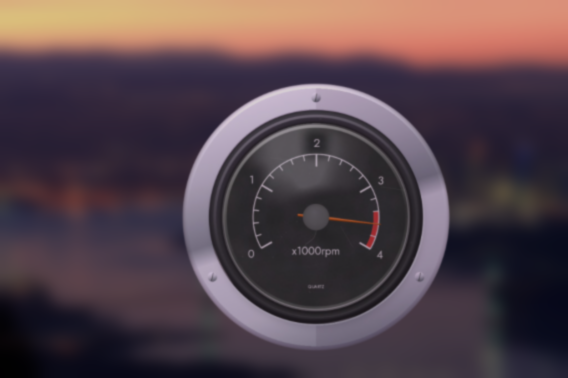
3600
